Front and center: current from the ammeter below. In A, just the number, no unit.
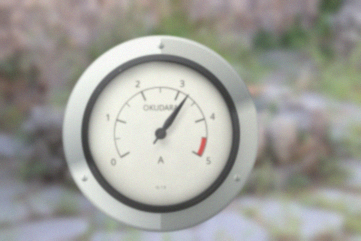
3.25
